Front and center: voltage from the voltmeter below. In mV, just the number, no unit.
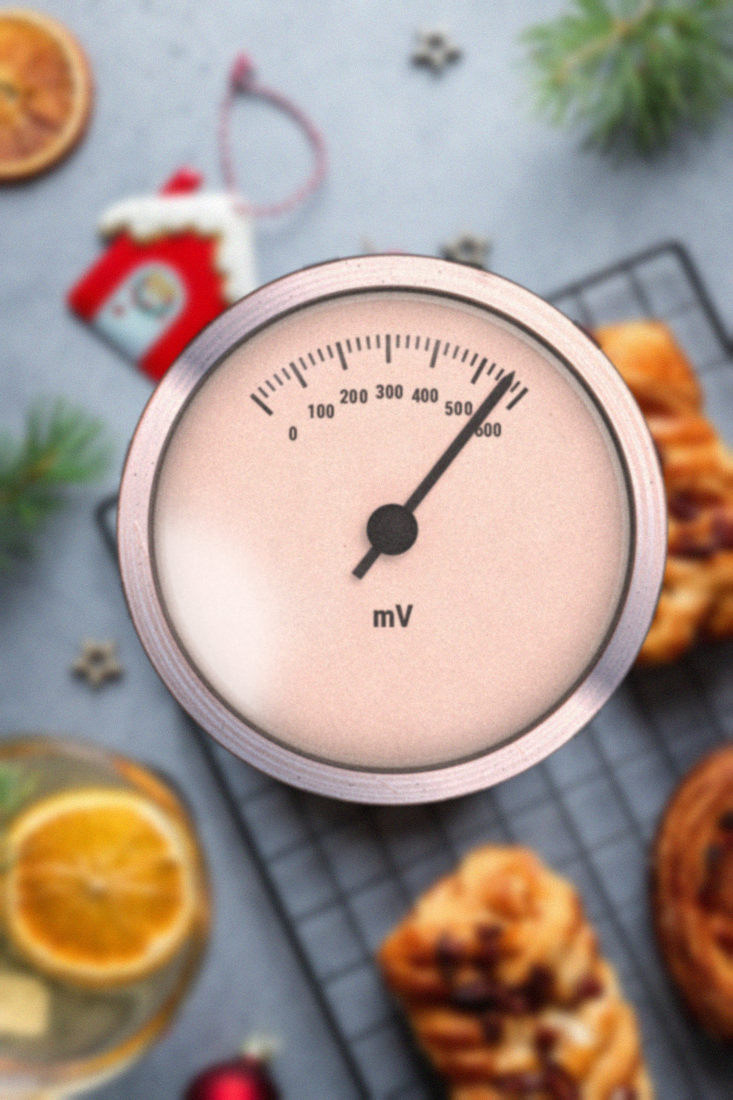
560
